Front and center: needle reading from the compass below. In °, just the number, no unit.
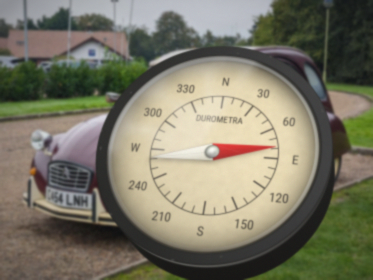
80
